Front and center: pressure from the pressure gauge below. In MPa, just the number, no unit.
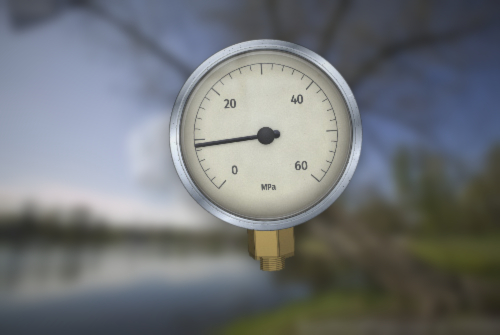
9
